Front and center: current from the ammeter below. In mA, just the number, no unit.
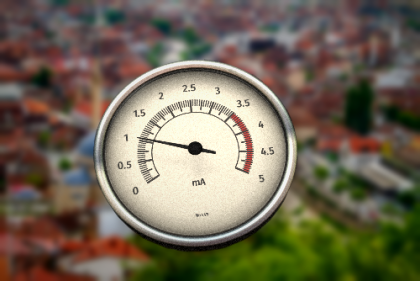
1
